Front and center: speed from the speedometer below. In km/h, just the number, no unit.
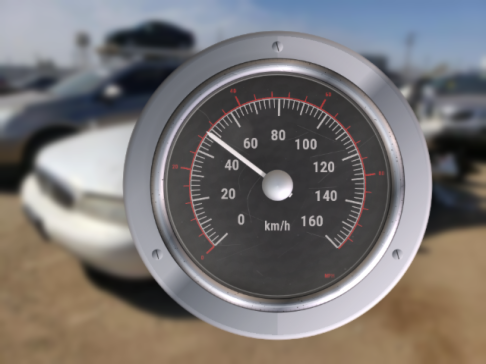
48
